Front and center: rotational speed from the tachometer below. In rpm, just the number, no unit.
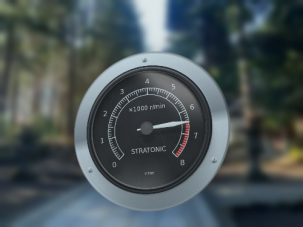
6500
